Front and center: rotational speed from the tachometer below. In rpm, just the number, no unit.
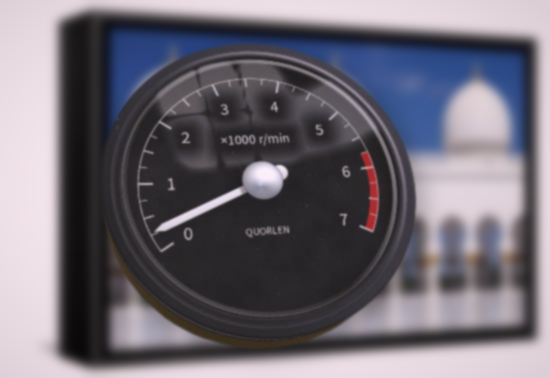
250
